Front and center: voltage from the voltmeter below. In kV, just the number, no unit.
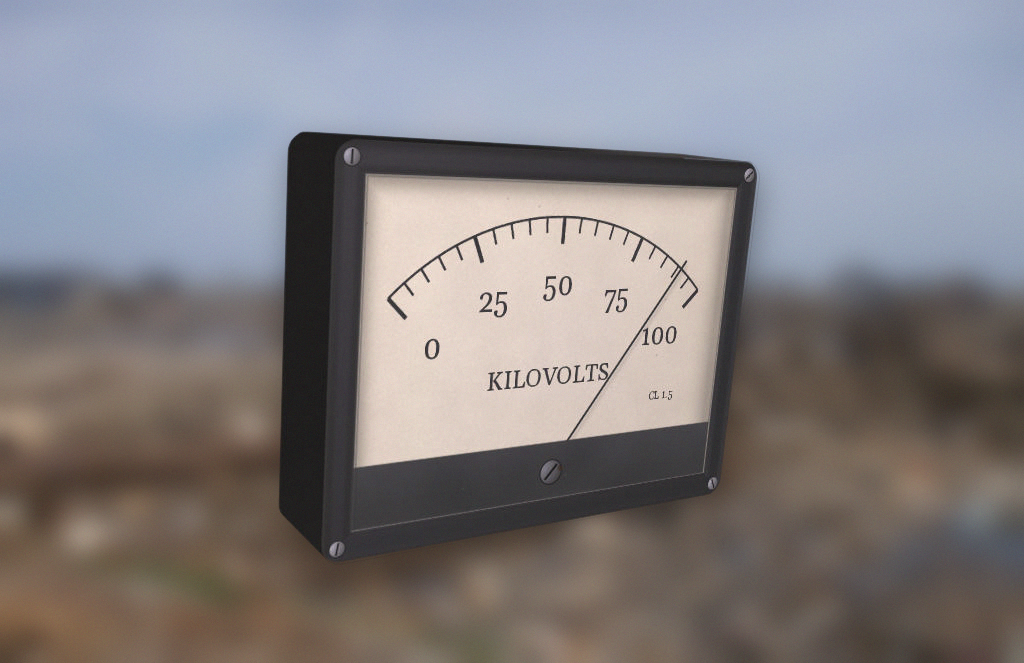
90
